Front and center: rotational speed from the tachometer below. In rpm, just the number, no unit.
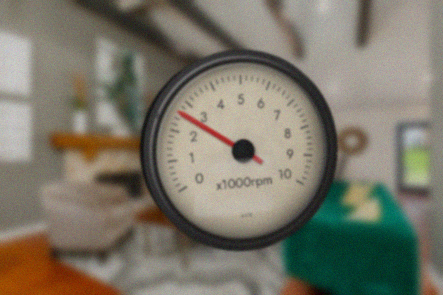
2600
